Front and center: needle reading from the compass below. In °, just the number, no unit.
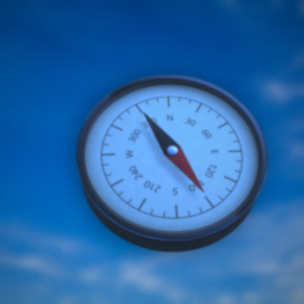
150
